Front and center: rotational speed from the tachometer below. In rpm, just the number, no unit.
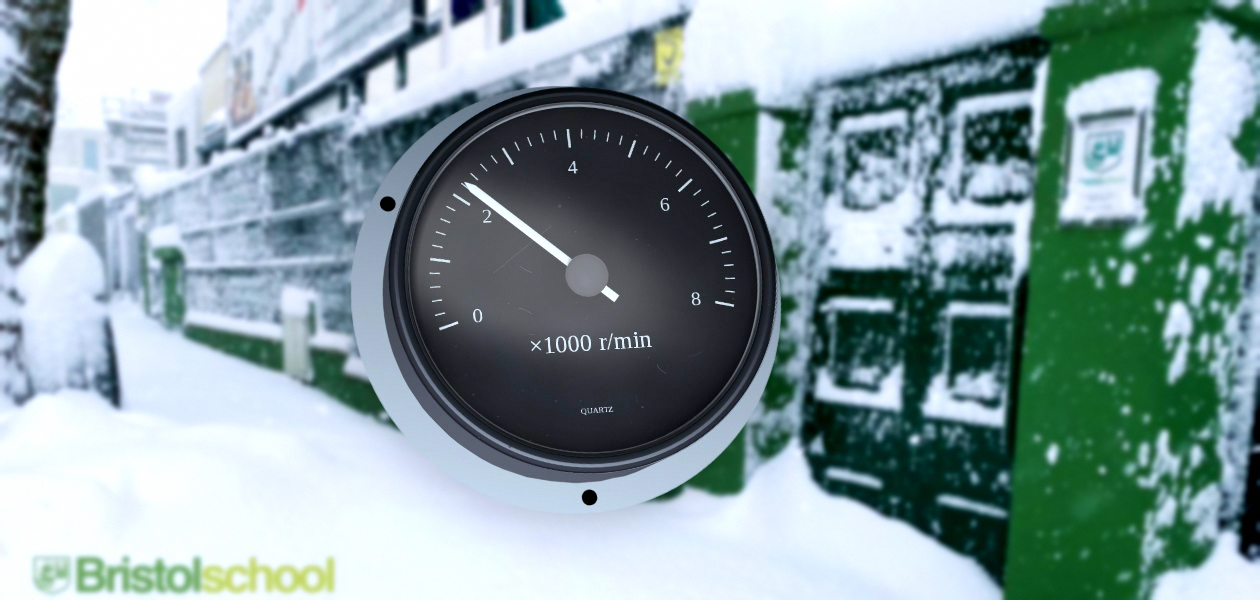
2200
